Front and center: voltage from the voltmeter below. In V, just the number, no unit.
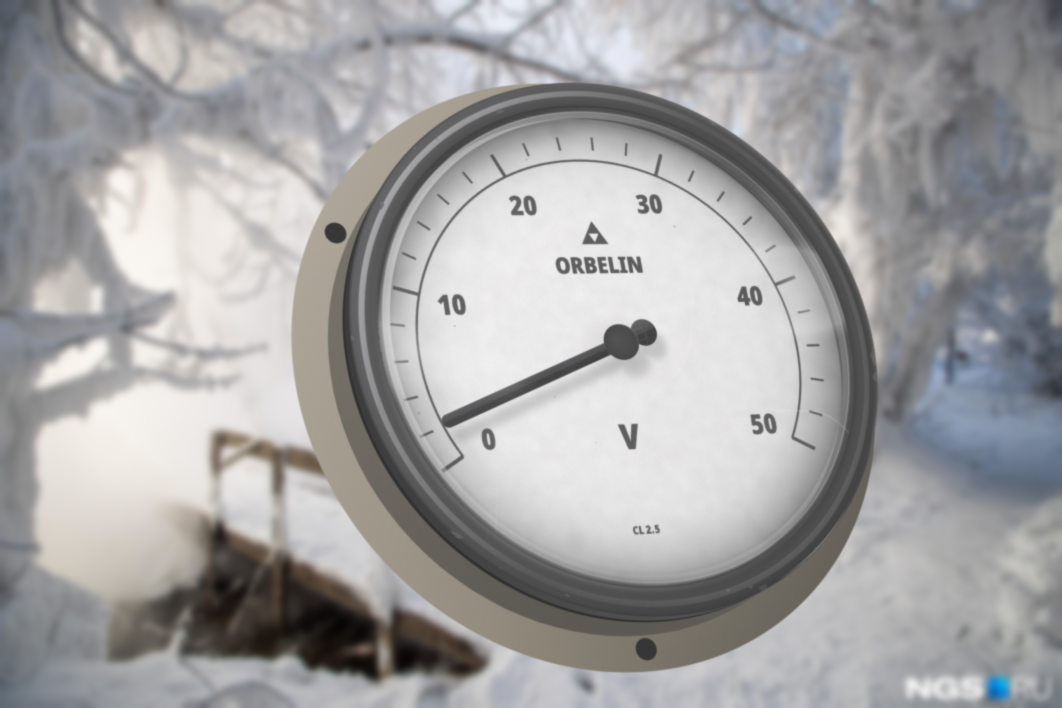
2
